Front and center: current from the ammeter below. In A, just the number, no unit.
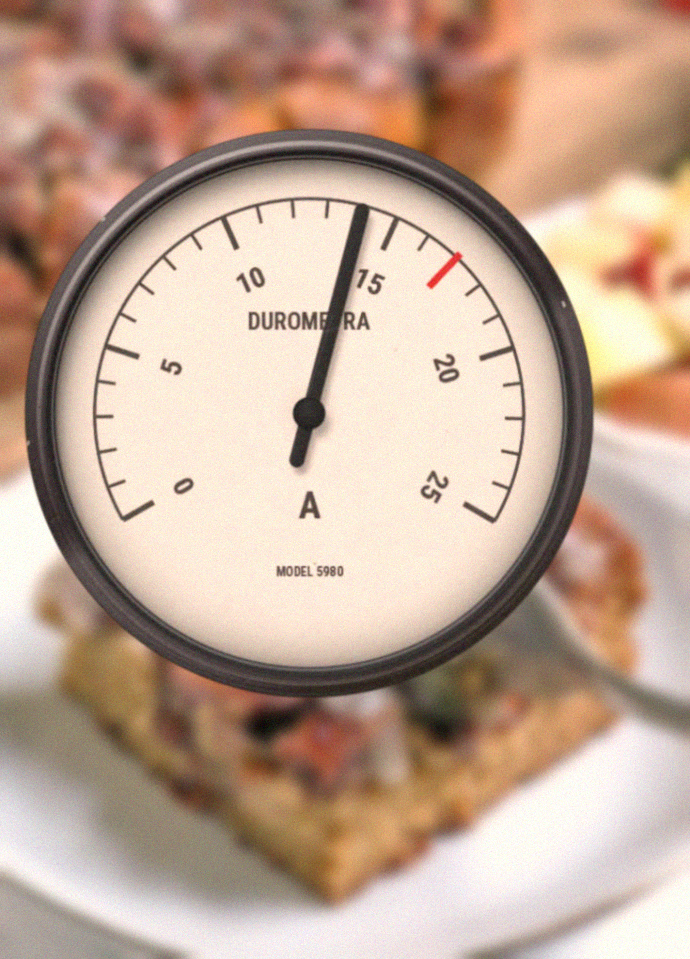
14
